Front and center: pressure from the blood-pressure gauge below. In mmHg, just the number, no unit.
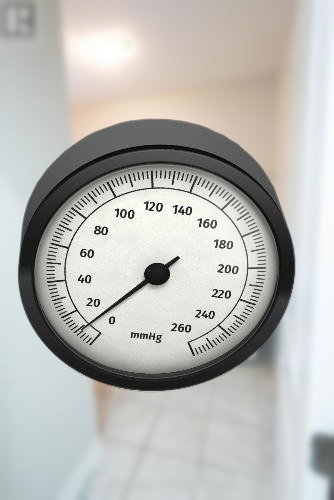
10
